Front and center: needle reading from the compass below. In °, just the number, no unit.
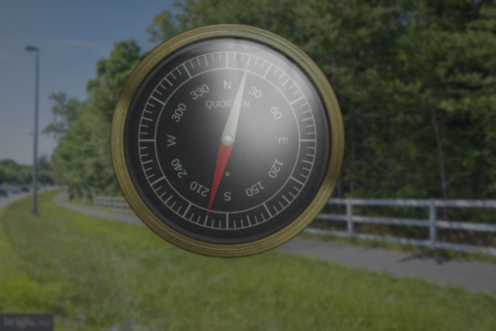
195
